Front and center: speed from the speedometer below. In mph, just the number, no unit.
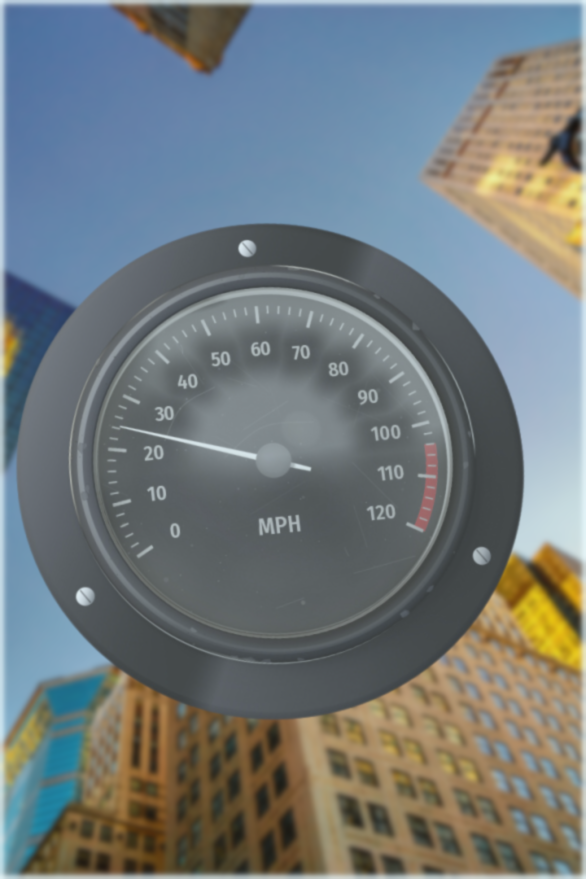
24
